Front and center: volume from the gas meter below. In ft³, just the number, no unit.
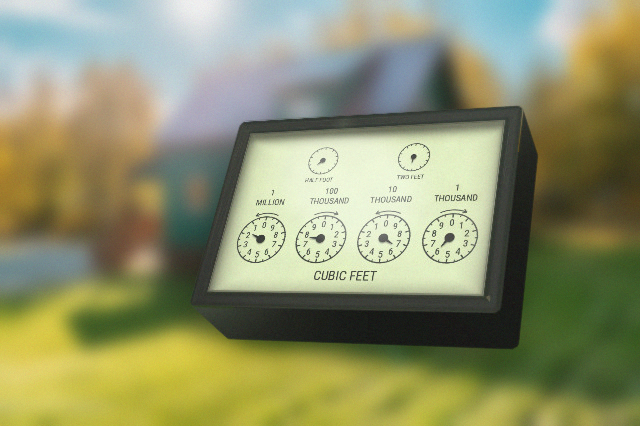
176600
